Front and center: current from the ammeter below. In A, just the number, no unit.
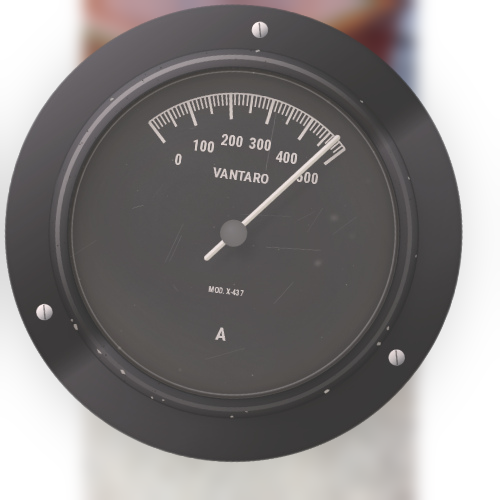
470
